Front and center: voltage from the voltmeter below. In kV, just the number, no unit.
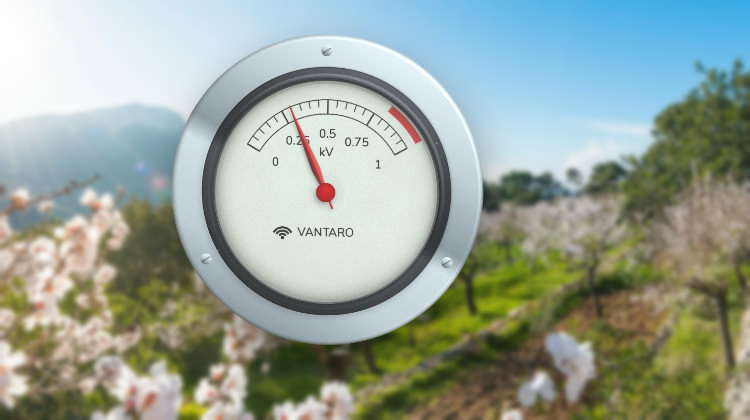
0.3
